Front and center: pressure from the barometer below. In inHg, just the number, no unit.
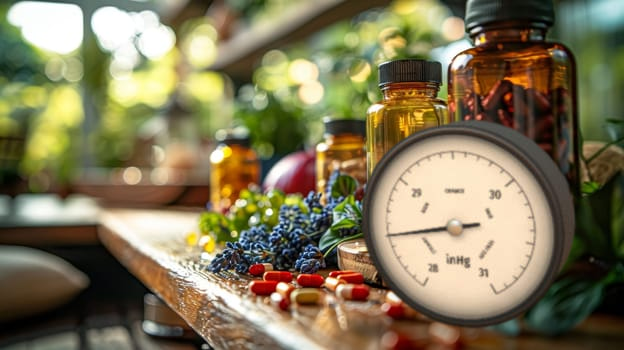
28.5
